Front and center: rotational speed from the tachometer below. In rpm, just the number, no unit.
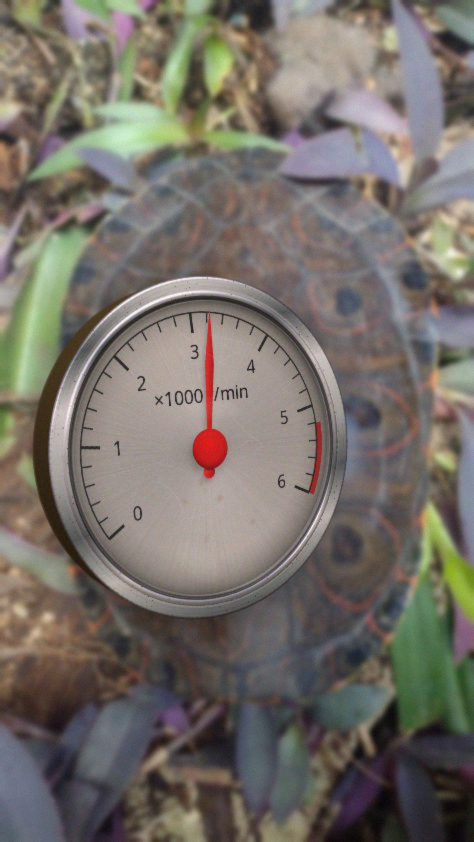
3200
